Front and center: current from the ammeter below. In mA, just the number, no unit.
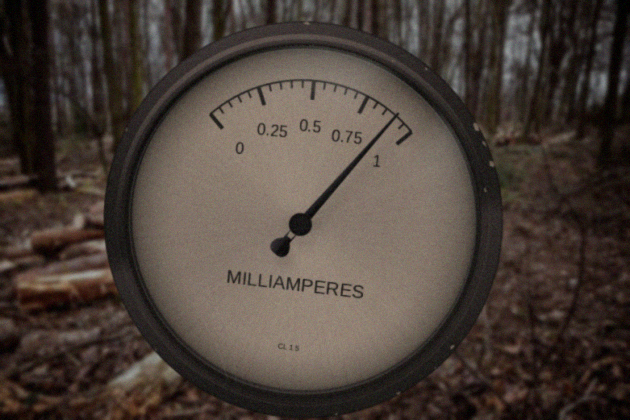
0.9
